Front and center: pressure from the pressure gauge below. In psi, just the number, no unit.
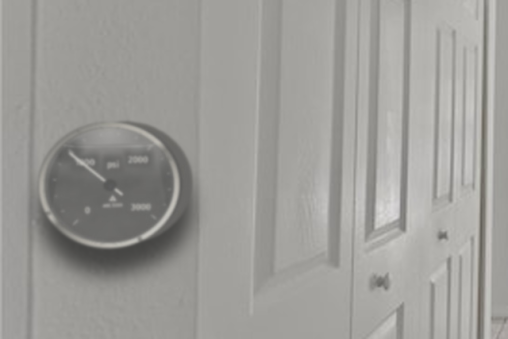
1000
